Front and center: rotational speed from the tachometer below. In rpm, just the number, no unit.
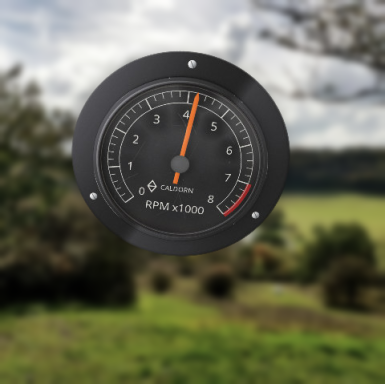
4200
